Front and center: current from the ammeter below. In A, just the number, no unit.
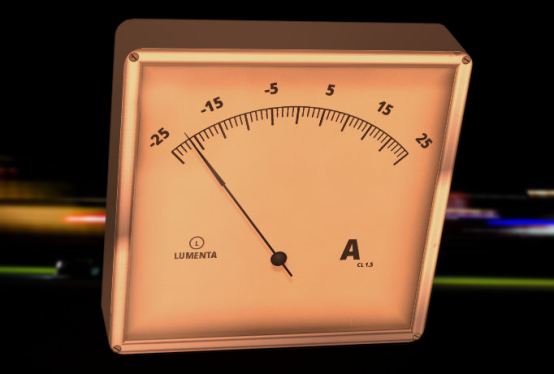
-21
